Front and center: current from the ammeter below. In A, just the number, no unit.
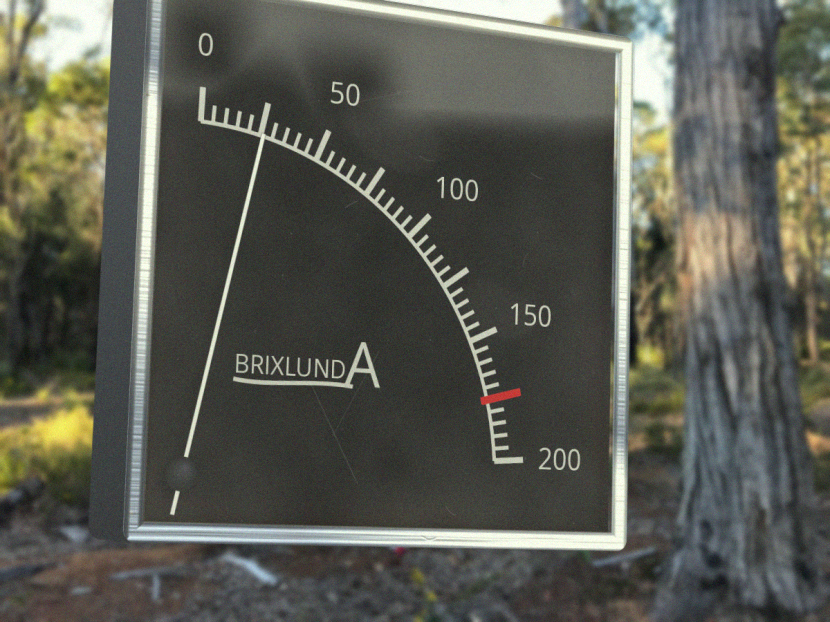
25
